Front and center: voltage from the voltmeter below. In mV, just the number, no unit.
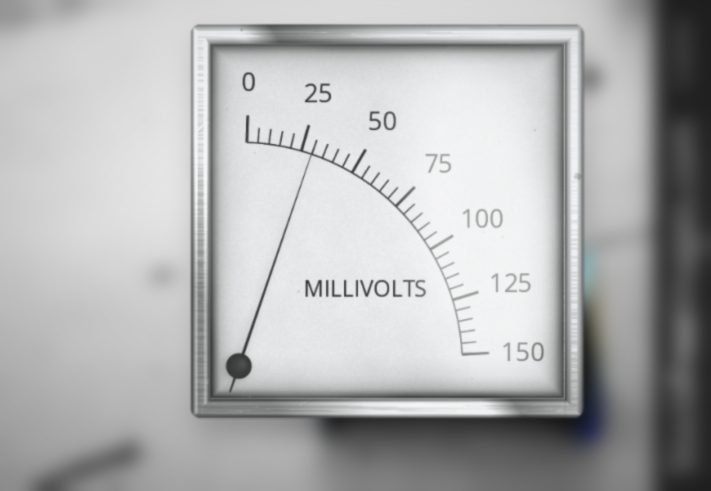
30
